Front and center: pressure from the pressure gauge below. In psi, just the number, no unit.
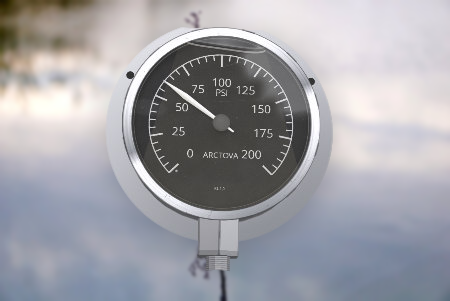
60
